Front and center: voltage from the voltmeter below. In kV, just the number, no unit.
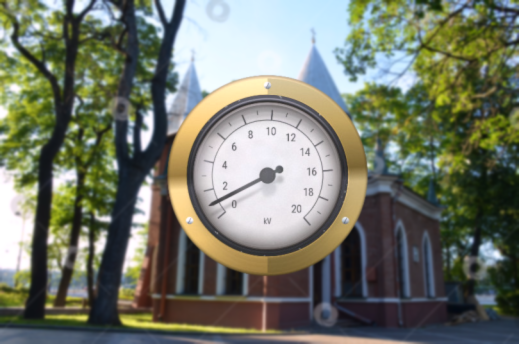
1
